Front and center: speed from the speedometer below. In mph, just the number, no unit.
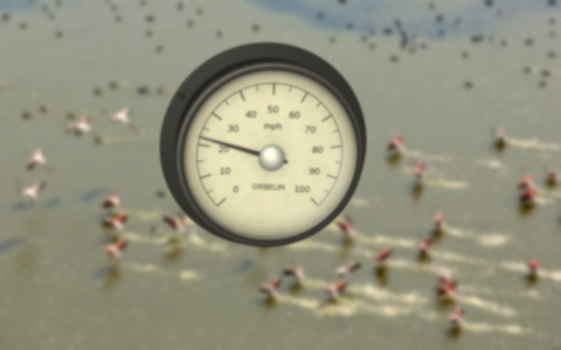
22.5
